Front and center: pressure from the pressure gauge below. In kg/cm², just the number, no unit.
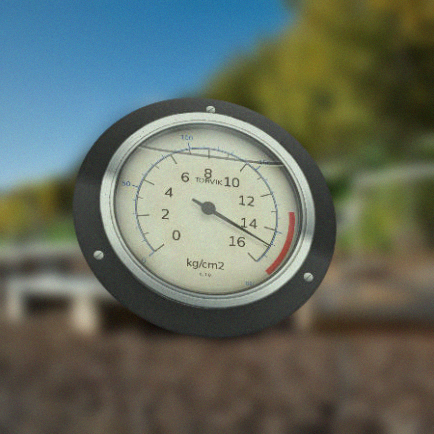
15
